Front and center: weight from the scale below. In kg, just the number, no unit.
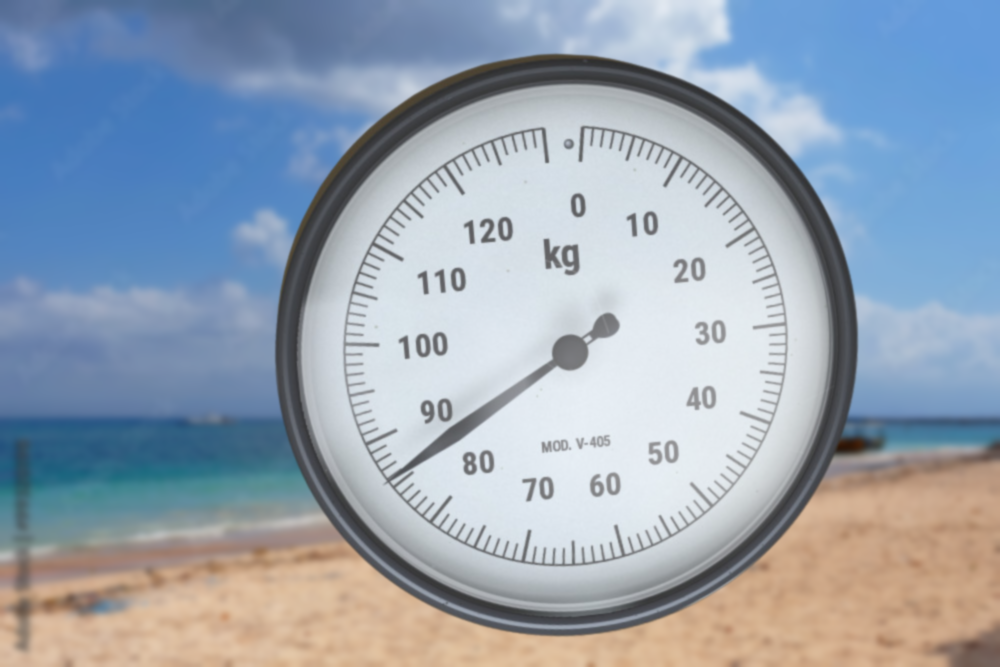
86
